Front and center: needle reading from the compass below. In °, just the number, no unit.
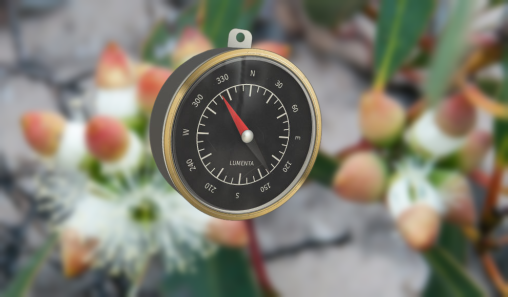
320
